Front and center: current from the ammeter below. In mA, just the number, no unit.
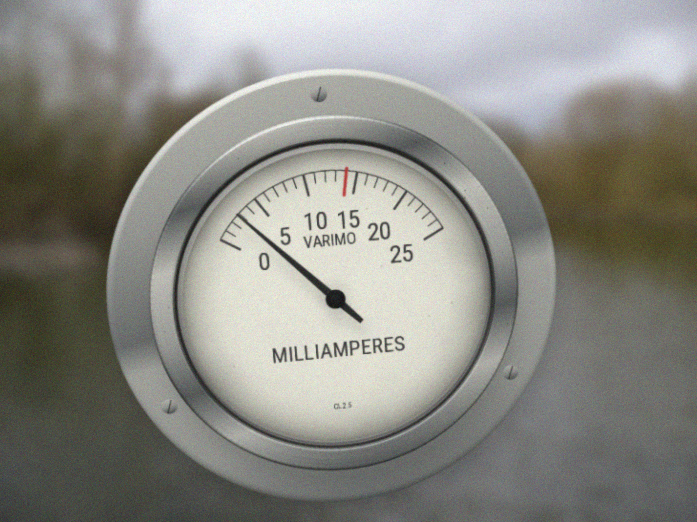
3
